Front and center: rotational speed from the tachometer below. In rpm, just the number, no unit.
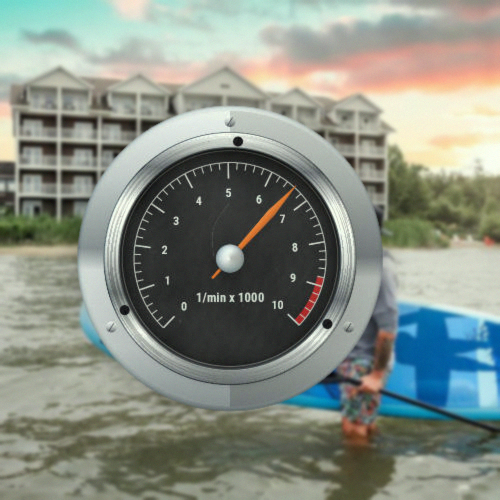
6600
